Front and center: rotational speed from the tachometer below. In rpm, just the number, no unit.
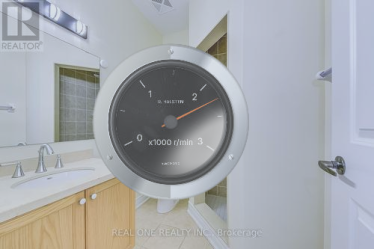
2250
